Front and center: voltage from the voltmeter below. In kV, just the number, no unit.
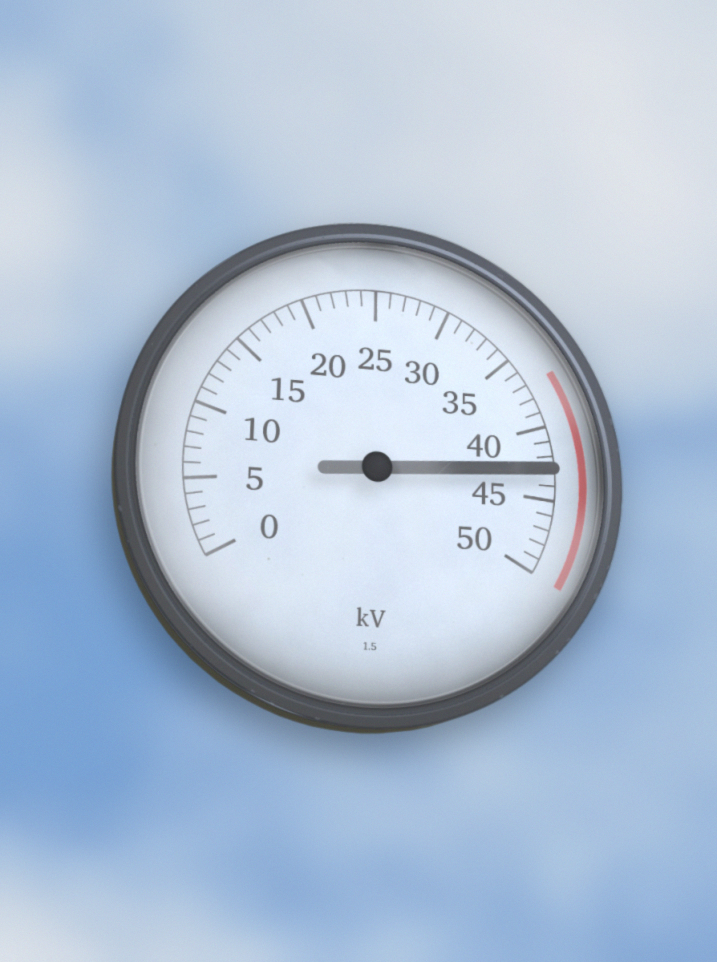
43
